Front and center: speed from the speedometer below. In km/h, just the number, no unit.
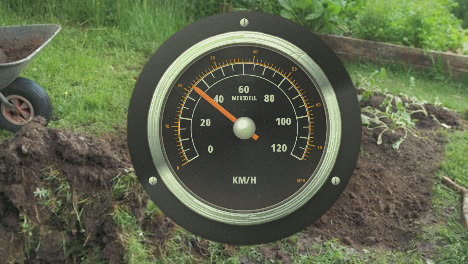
35
